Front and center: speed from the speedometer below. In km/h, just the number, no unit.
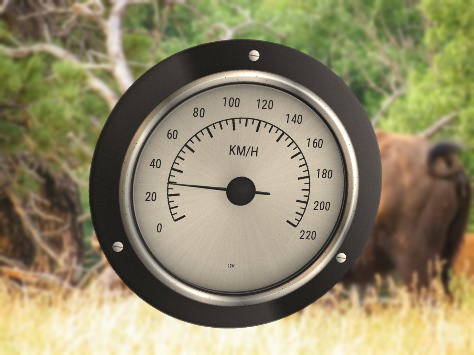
30
